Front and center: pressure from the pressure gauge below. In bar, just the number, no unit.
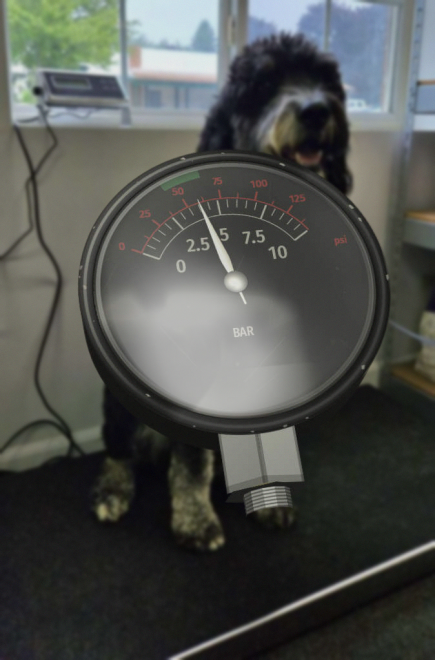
4
